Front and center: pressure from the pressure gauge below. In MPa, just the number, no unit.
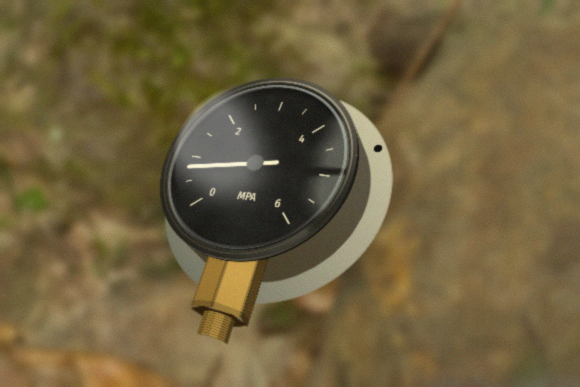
0.75
